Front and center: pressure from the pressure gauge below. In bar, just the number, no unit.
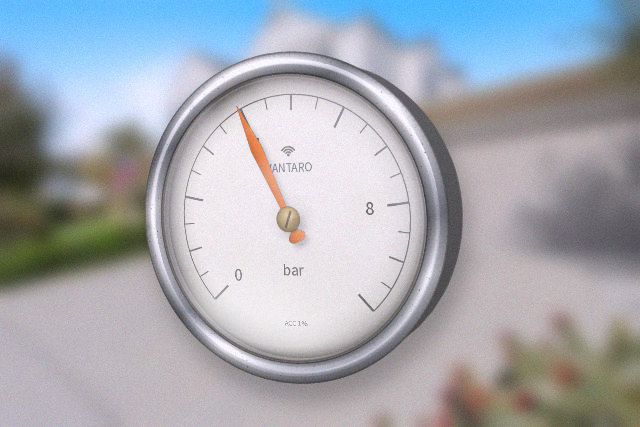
4
